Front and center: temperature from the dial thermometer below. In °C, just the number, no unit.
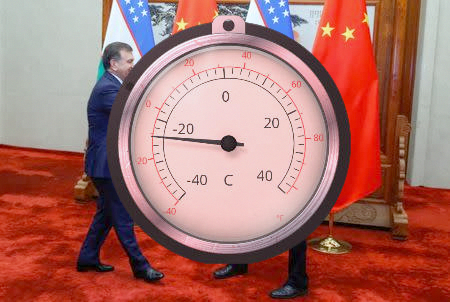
-24
